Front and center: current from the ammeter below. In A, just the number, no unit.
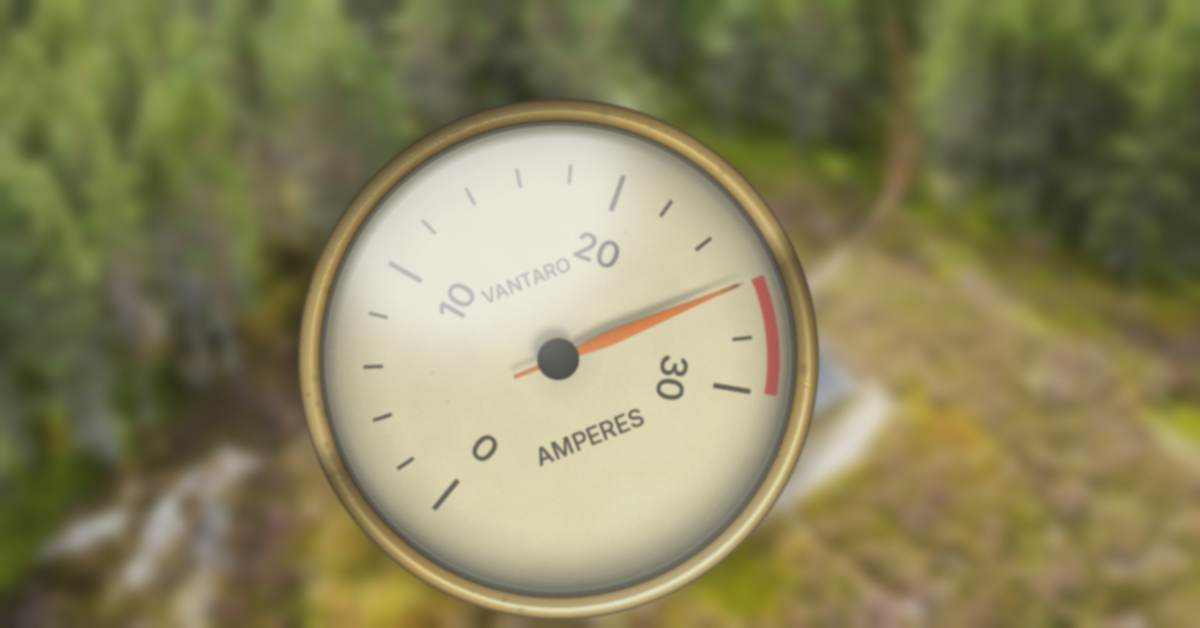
26
